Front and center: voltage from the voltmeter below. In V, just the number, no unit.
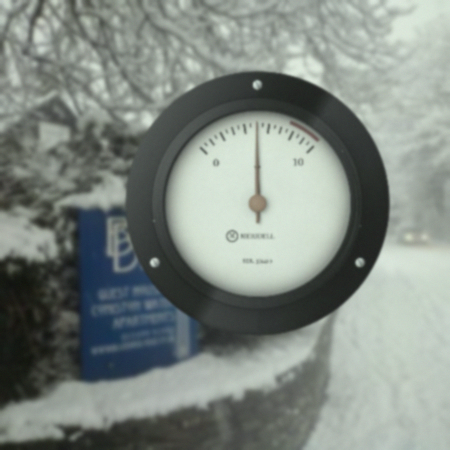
5
